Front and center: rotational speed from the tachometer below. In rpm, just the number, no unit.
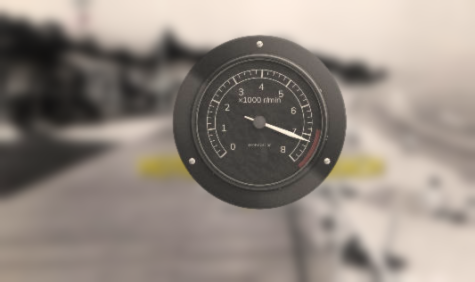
7200
